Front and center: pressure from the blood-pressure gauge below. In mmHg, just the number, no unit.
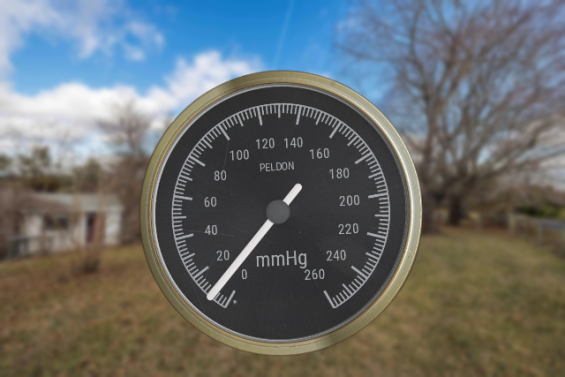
8
